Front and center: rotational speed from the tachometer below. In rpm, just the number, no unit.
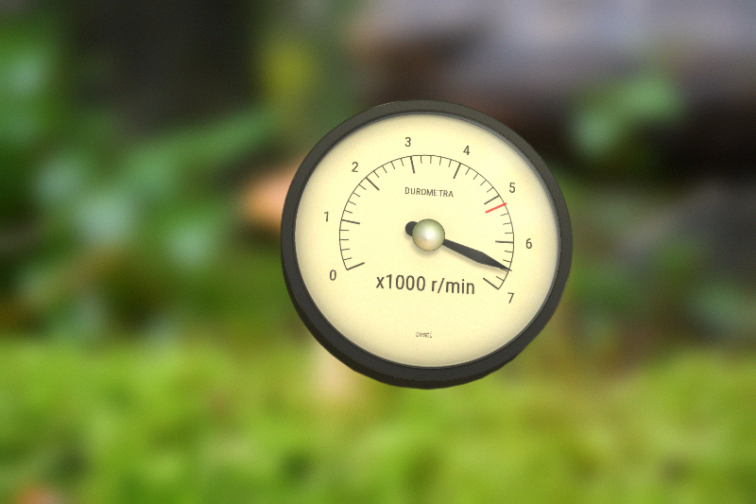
6600
